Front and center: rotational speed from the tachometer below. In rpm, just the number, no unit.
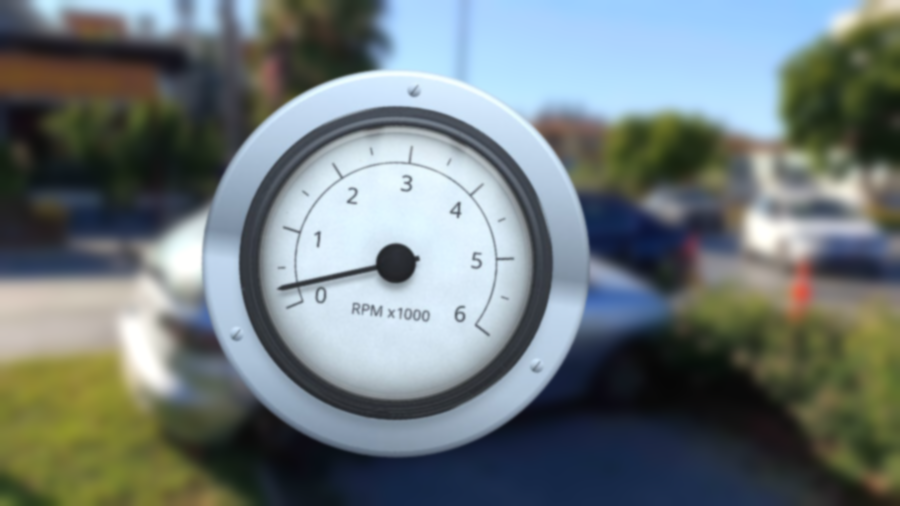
250
